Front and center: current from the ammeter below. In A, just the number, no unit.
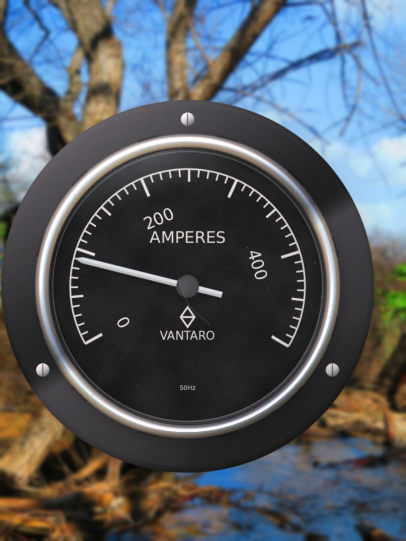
90
